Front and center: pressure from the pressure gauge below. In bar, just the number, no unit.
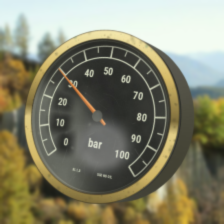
30
